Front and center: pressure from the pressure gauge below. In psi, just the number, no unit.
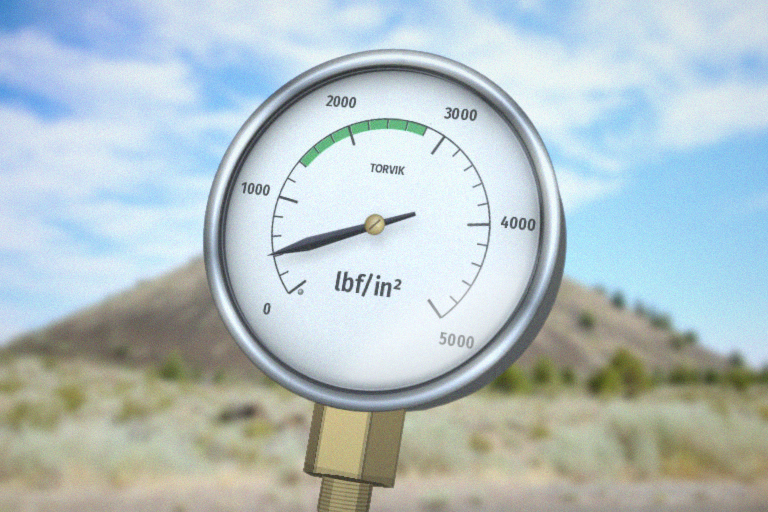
400
